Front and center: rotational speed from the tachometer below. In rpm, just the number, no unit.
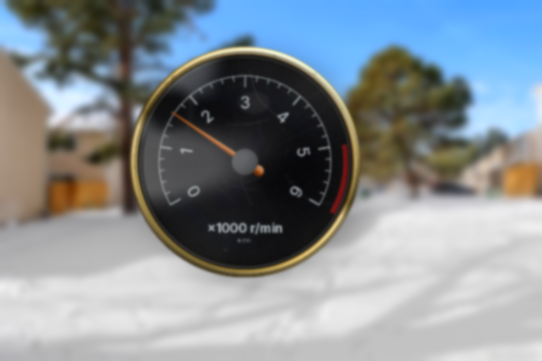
1600
